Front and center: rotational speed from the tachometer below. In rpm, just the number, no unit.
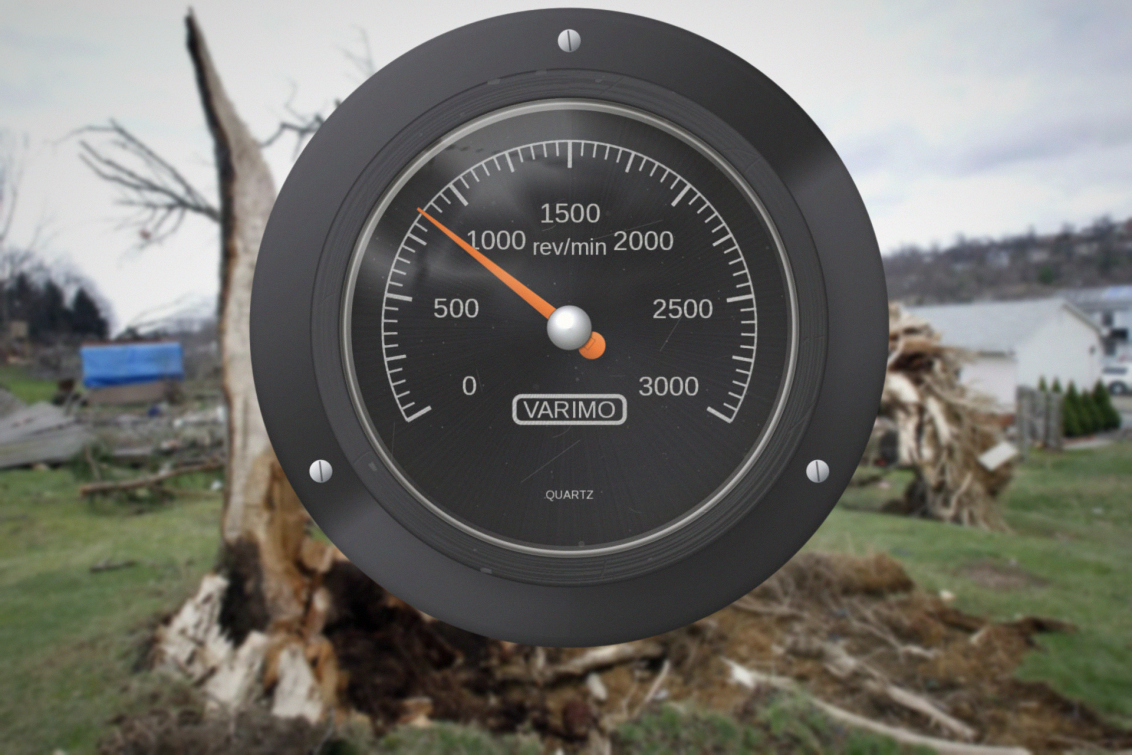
850
